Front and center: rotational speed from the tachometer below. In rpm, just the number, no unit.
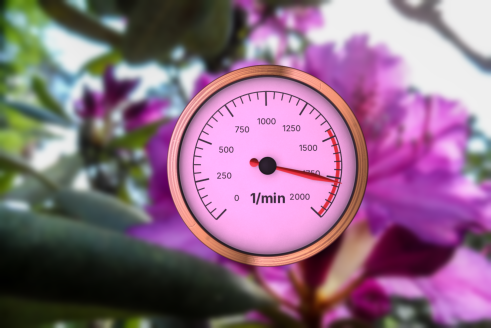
1775
